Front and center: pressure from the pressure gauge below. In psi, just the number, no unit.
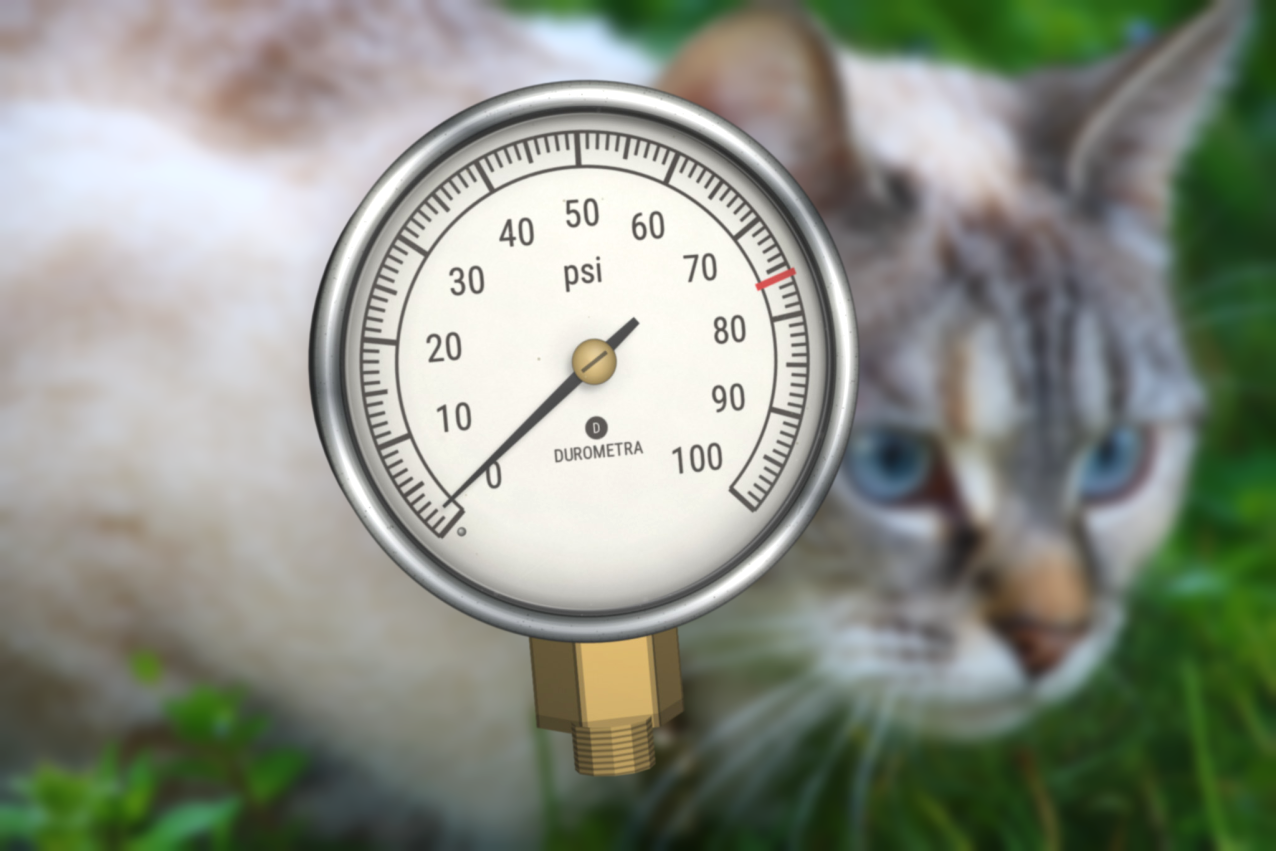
2
